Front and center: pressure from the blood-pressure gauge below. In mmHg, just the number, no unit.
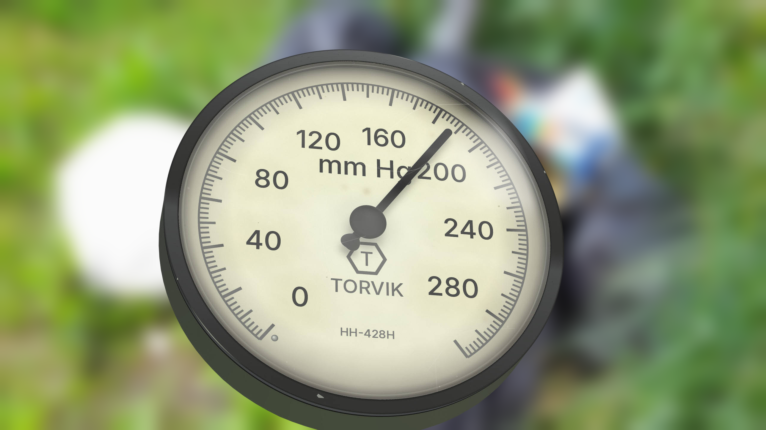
188
